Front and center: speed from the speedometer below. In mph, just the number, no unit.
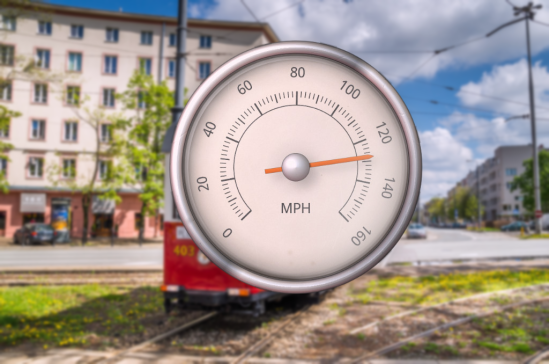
128
